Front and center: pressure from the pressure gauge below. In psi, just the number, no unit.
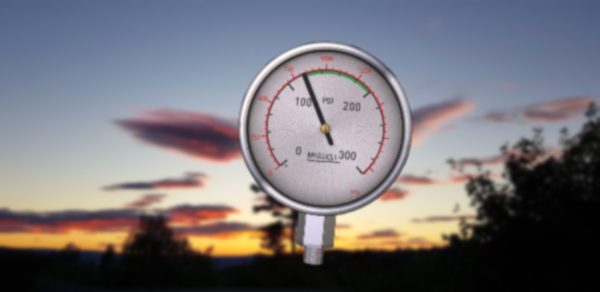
120
